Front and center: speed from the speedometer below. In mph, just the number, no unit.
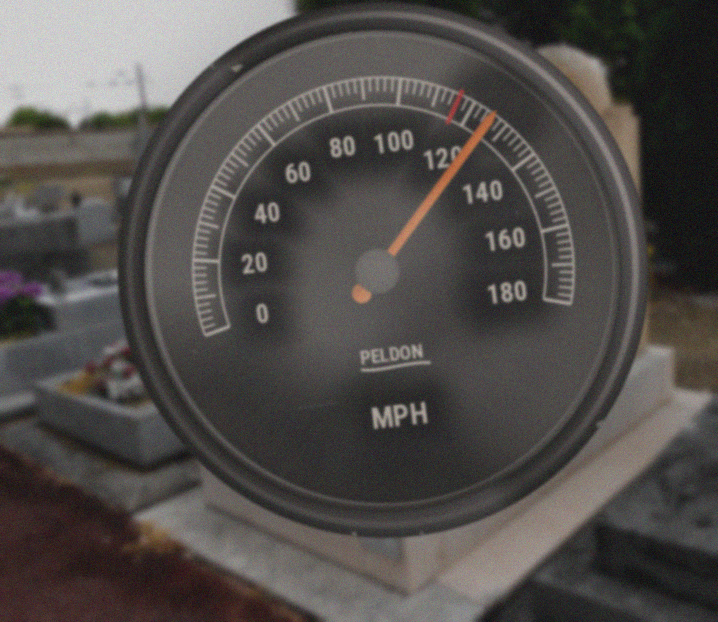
126
